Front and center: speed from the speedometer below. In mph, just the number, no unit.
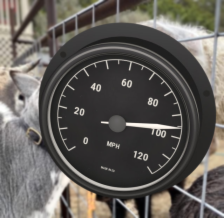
95
